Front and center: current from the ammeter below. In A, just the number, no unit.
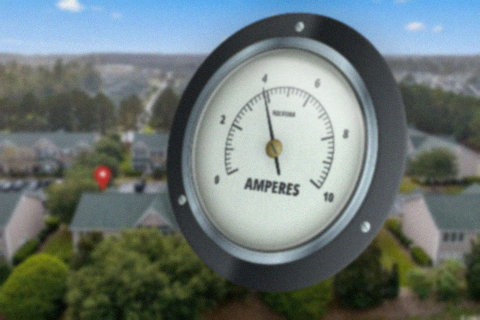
4
